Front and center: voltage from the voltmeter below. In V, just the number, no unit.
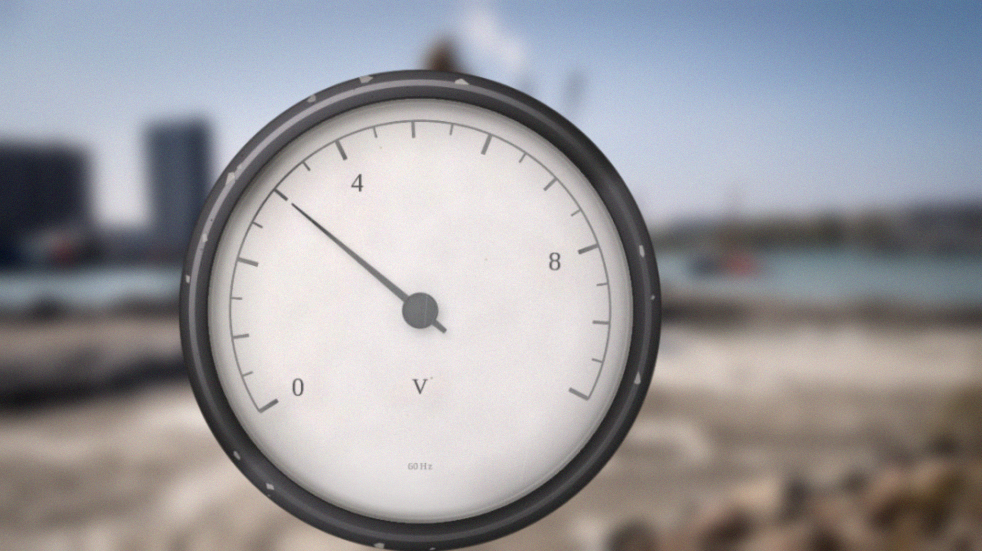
3
